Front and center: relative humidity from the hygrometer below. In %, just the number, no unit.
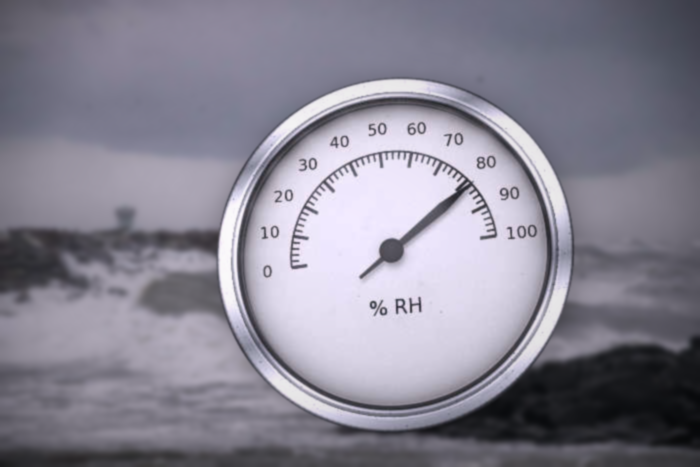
82
